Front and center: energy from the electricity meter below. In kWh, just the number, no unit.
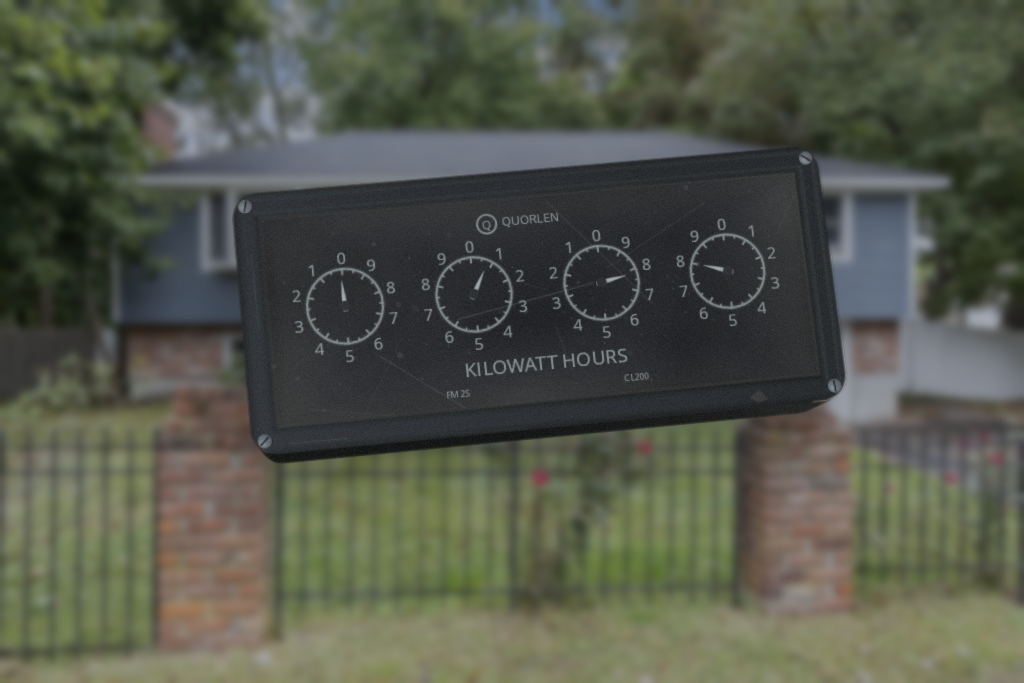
78
